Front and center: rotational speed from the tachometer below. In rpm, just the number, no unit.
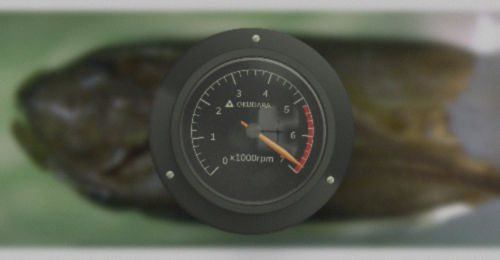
6800
